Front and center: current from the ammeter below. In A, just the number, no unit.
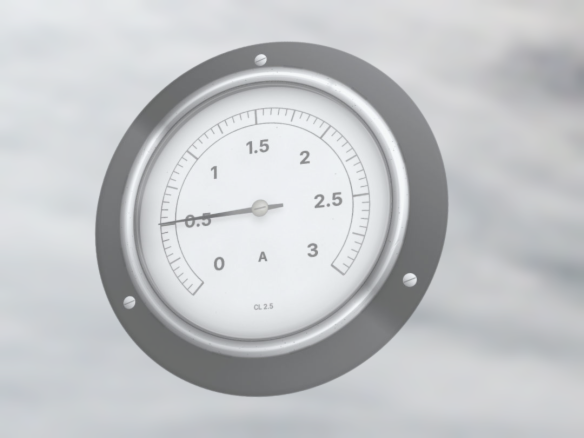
0.5
